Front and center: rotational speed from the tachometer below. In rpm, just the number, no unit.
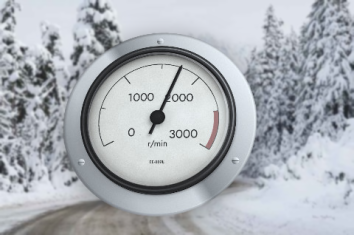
1750
